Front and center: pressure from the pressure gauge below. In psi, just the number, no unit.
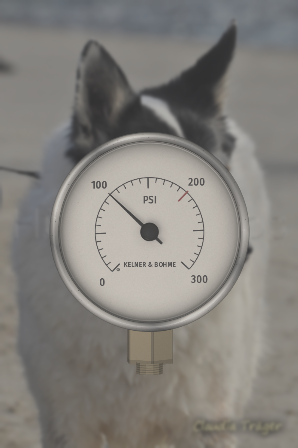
100
